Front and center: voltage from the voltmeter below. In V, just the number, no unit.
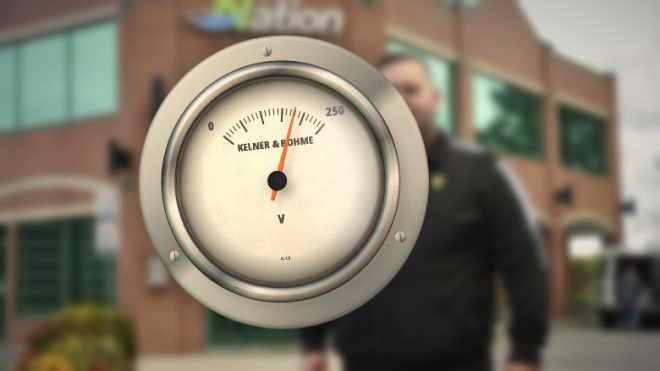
180
